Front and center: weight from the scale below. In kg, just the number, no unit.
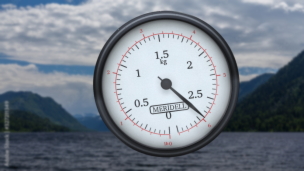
2.7
